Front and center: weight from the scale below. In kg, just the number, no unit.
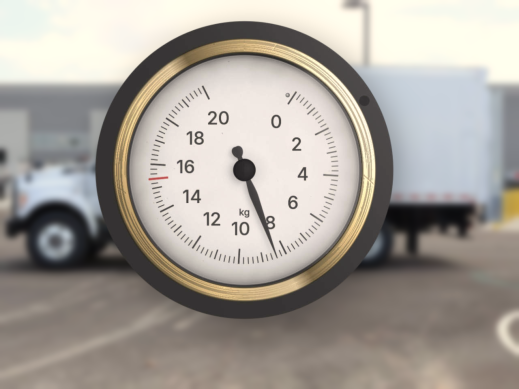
8.4
